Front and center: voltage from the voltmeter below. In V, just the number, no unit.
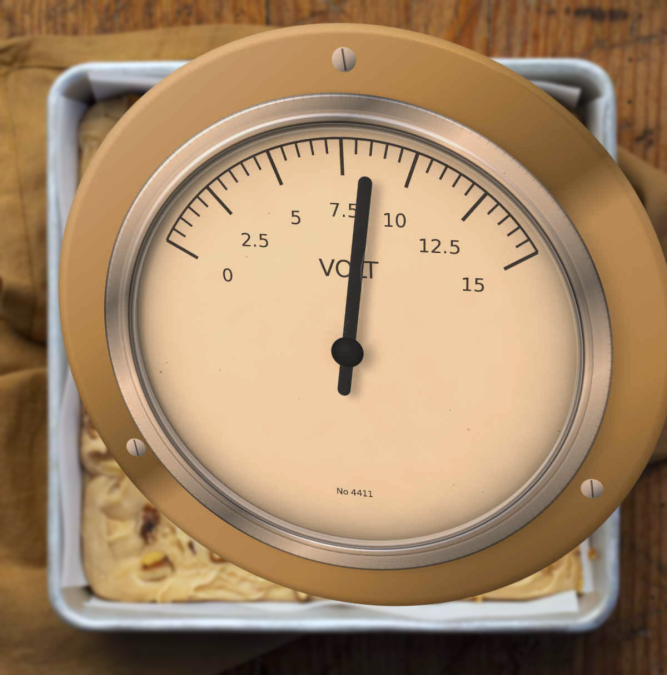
8.5
